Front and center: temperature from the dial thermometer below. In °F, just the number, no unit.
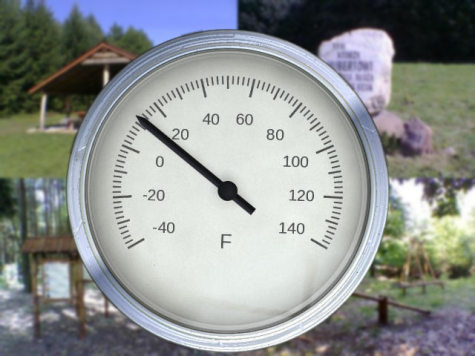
12
